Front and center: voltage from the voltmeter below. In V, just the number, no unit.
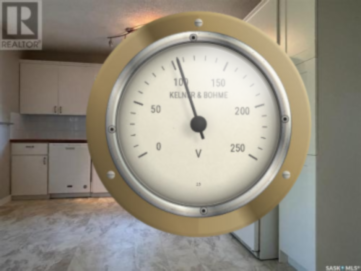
105
